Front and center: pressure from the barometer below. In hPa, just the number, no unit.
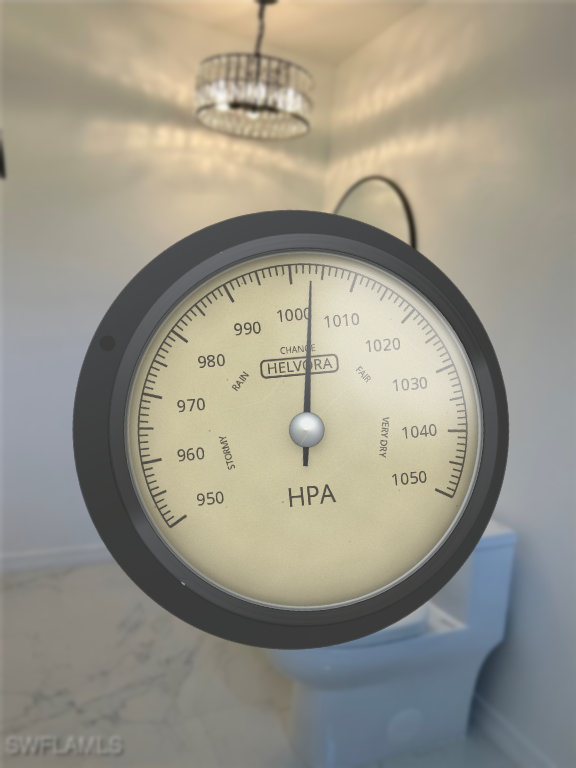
1003
